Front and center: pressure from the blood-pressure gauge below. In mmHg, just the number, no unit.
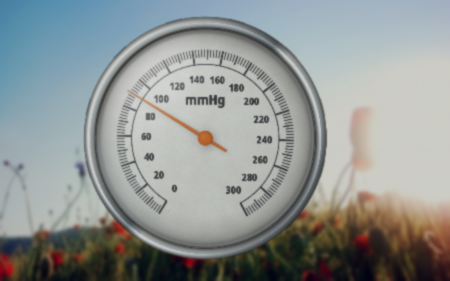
90
